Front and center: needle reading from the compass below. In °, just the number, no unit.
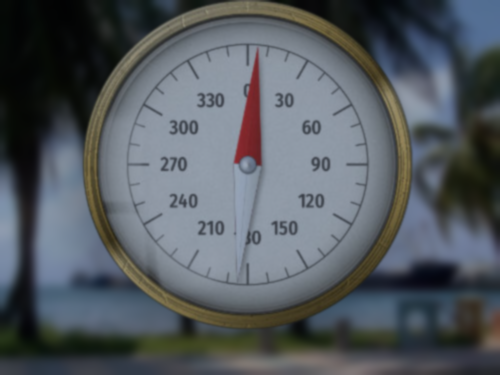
5
